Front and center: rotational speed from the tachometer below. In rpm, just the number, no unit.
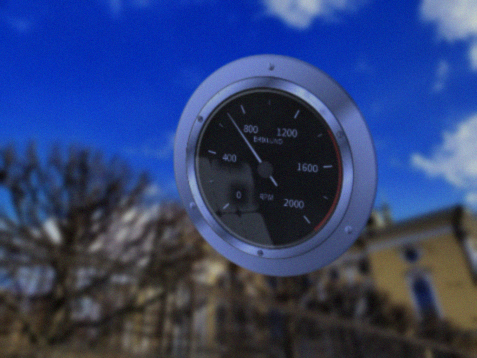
700
